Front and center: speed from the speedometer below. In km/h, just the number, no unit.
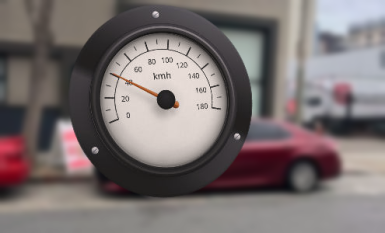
40
